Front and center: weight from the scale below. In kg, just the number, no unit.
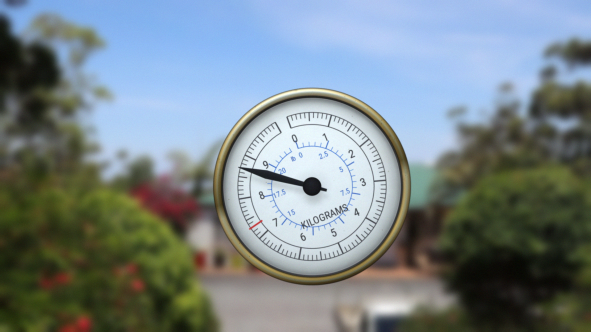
8.7
